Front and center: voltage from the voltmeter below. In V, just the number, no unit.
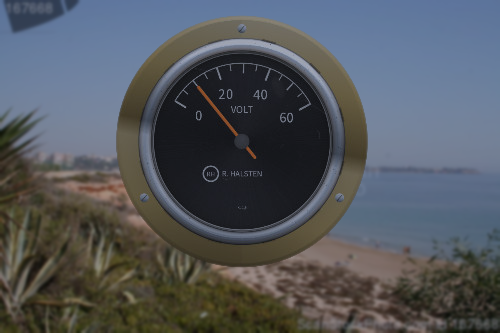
10
